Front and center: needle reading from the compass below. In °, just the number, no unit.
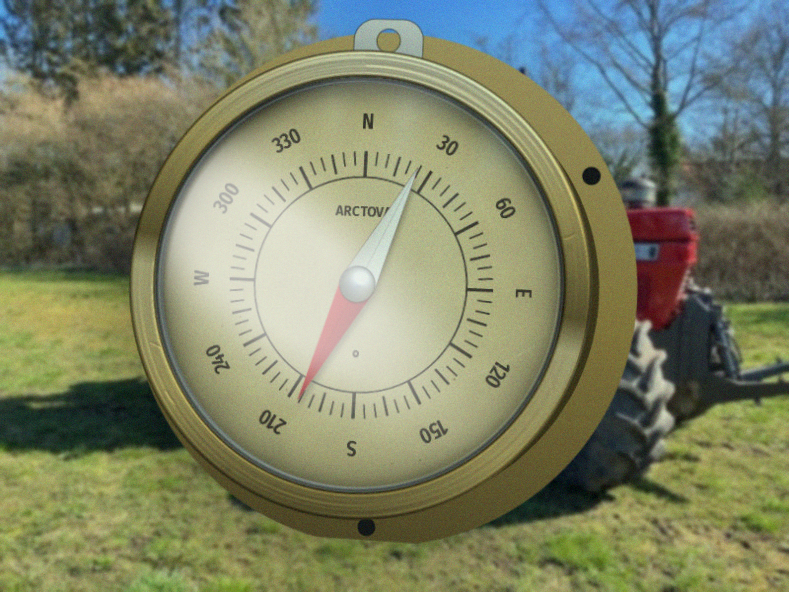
205
